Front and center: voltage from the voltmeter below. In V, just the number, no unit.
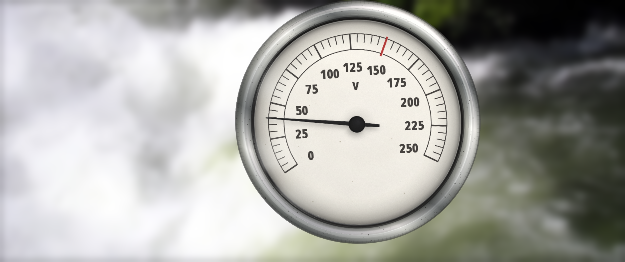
40
